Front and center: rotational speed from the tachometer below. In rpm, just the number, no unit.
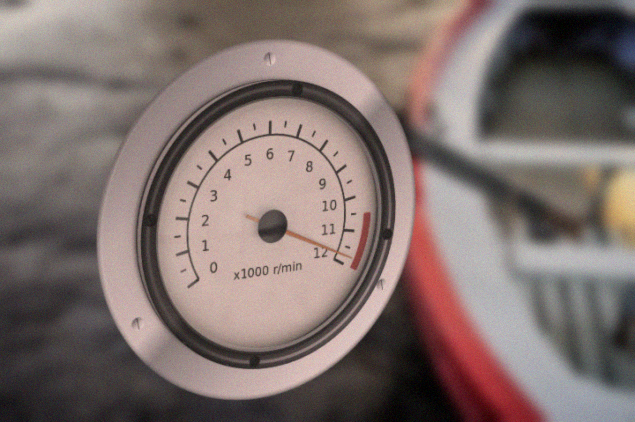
11750
